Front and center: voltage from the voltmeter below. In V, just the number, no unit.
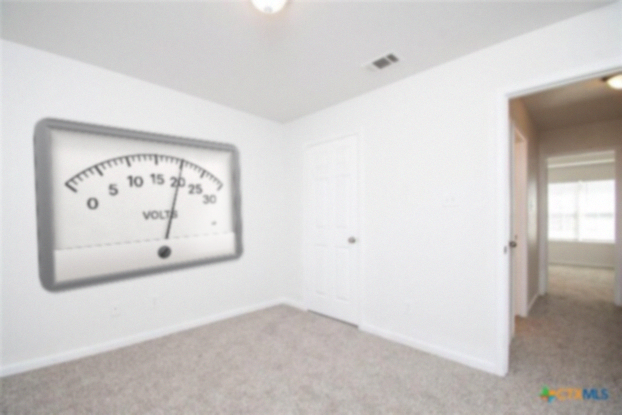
20
